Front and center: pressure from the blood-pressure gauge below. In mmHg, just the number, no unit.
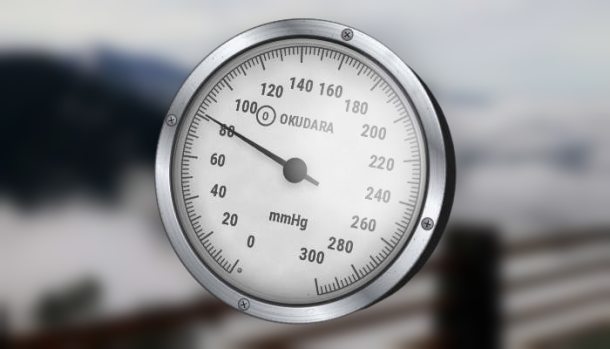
82
